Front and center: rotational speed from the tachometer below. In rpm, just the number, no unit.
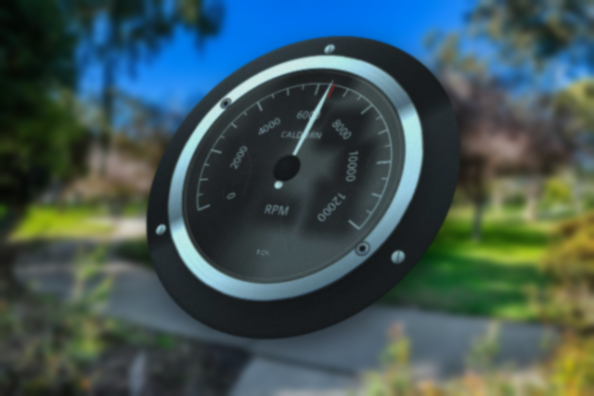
6500
